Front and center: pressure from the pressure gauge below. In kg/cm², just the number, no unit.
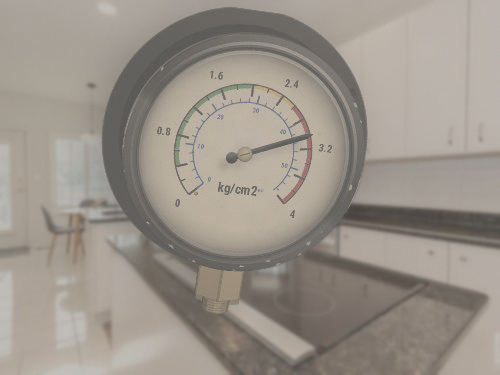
3
